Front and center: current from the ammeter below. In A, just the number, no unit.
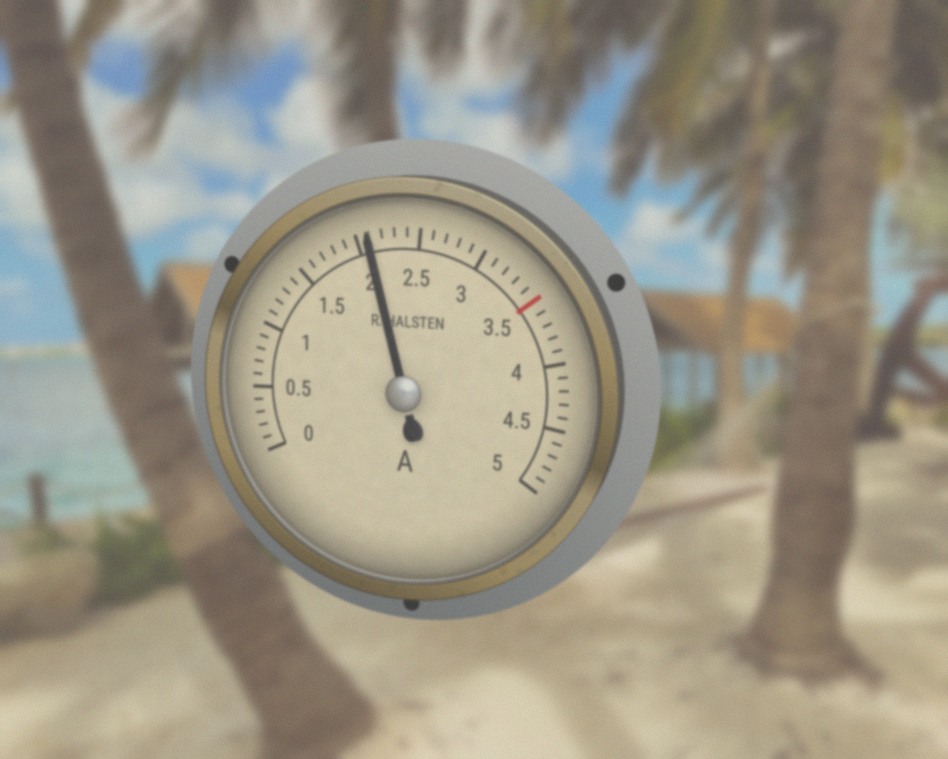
2.1
